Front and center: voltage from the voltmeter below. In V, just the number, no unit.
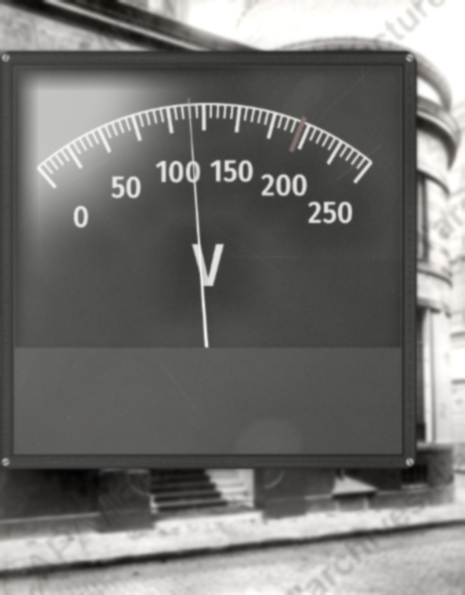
115
